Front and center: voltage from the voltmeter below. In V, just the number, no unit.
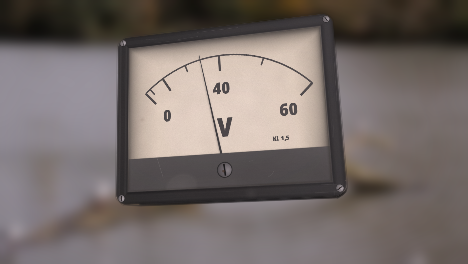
35
